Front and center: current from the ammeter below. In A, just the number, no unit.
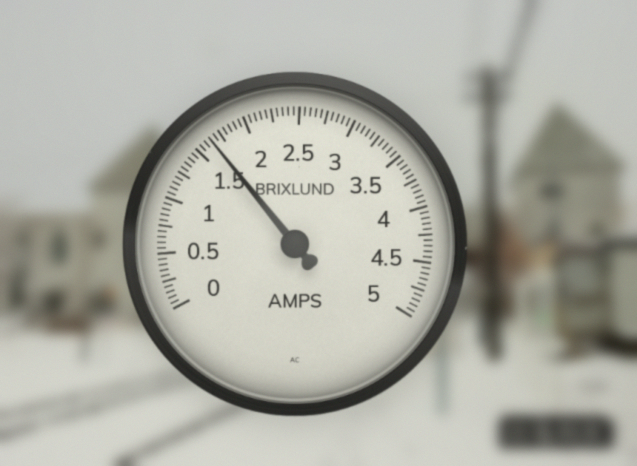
1.65
